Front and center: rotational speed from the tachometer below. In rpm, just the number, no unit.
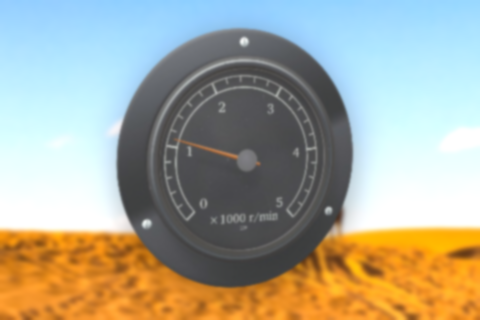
1100
